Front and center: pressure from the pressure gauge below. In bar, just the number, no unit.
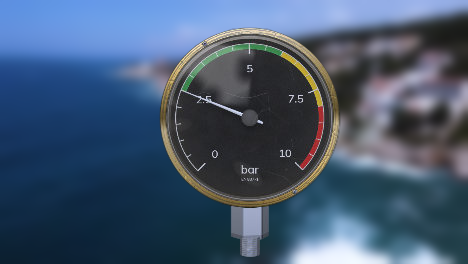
2.5
